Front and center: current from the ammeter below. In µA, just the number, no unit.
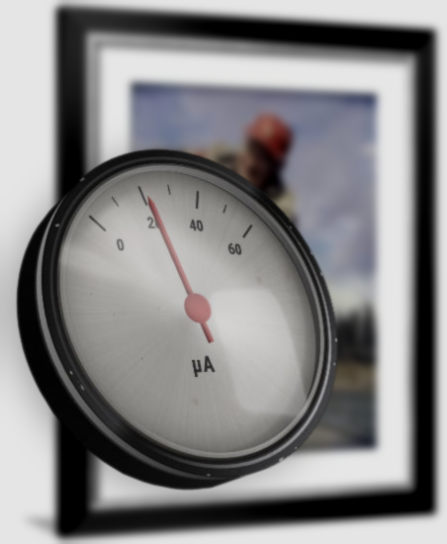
20
